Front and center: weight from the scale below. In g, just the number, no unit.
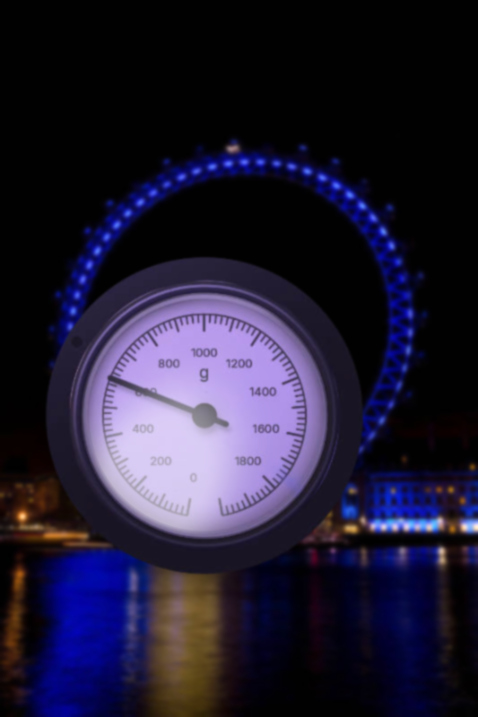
600
